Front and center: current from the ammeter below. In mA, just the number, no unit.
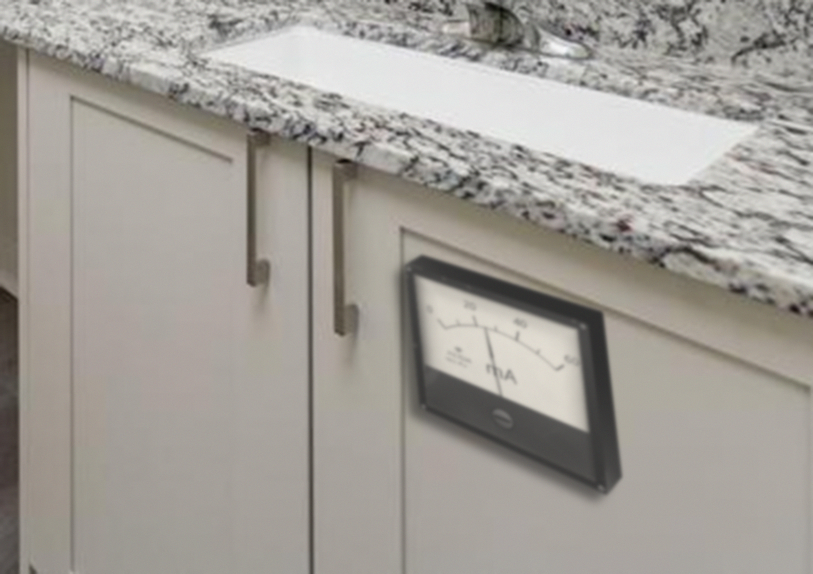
25
